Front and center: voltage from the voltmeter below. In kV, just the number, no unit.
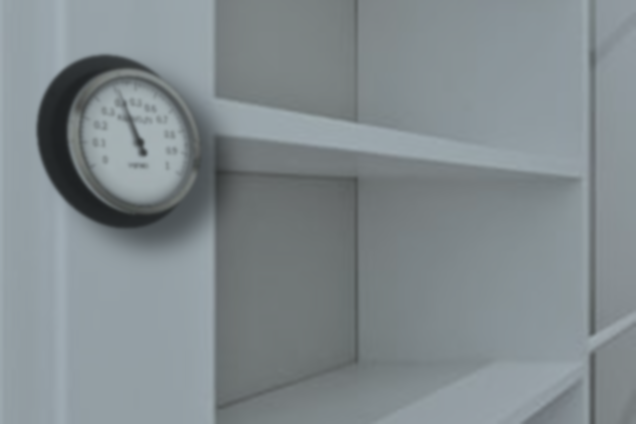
0.4
